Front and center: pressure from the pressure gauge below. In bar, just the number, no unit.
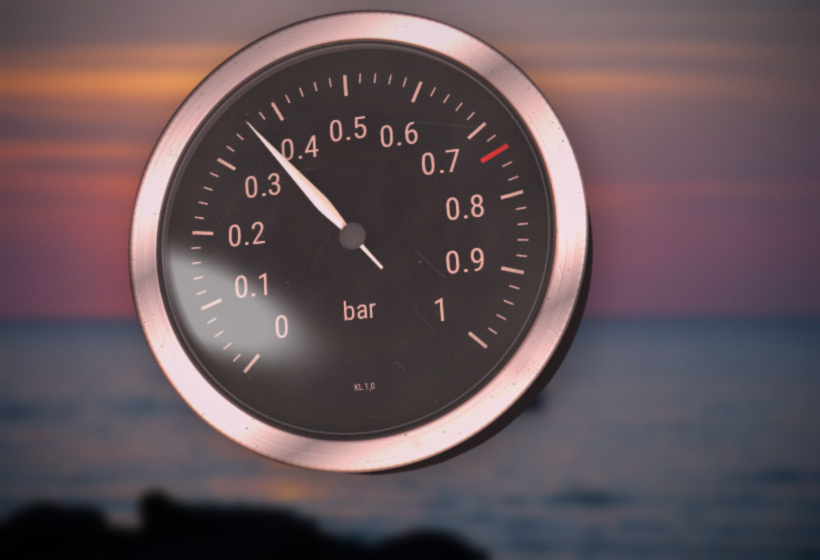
0.36
